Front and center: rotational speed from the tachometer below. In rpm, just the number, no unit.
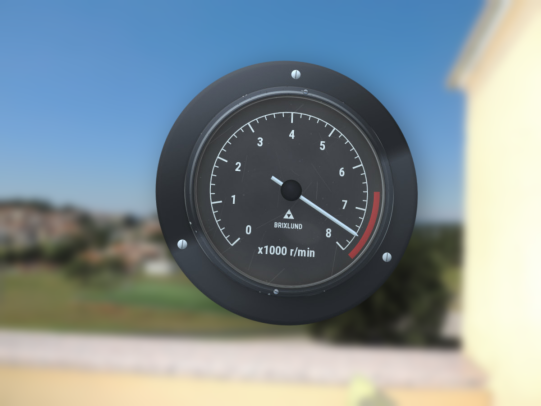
7600
